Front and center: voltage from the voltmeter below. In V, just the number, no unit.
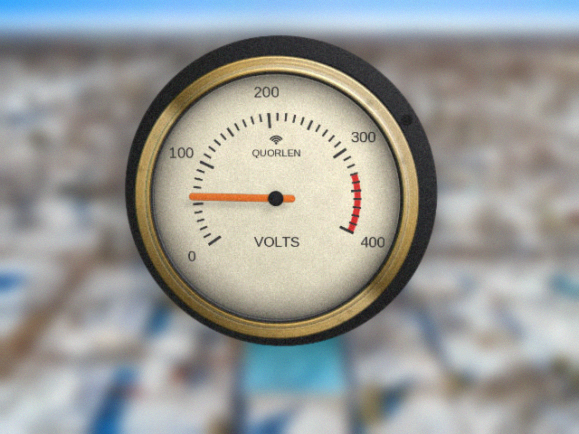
60
